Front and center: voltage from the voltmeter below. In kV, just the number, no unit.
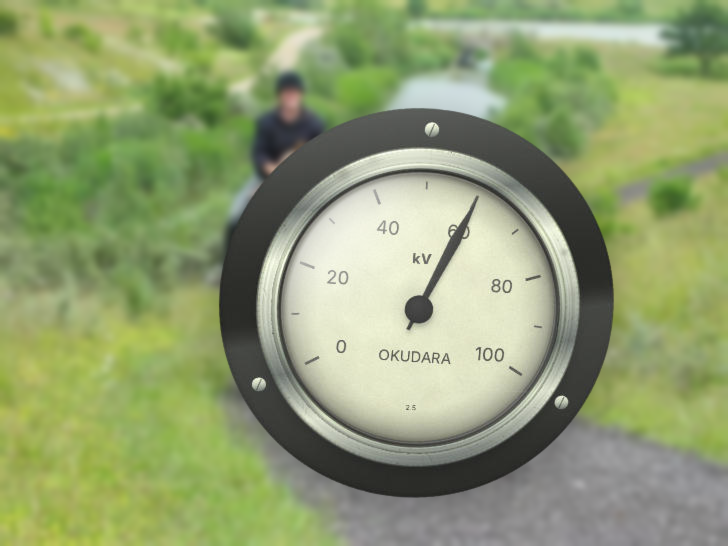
60
